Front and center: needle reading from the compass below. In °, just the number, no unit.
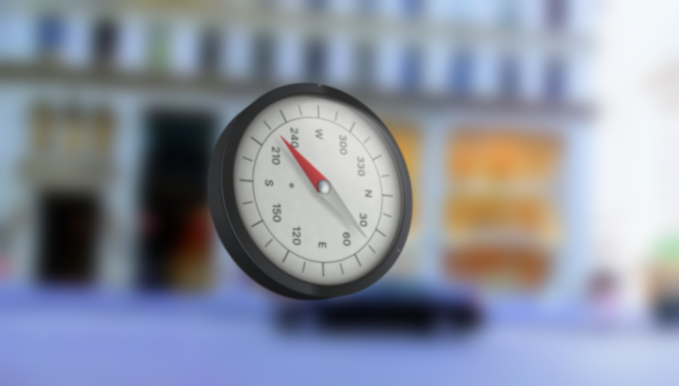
225
